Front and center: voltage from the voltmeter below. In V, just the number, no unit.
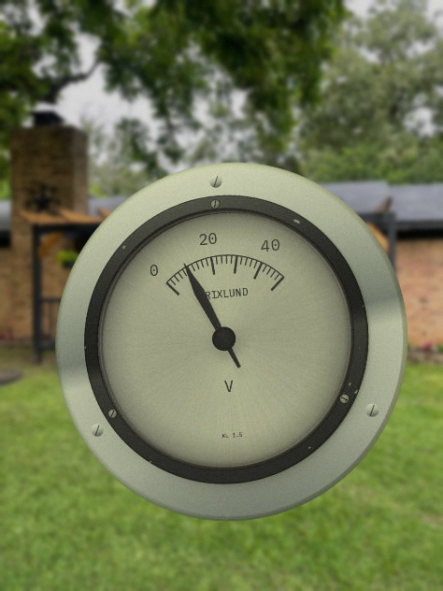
10
